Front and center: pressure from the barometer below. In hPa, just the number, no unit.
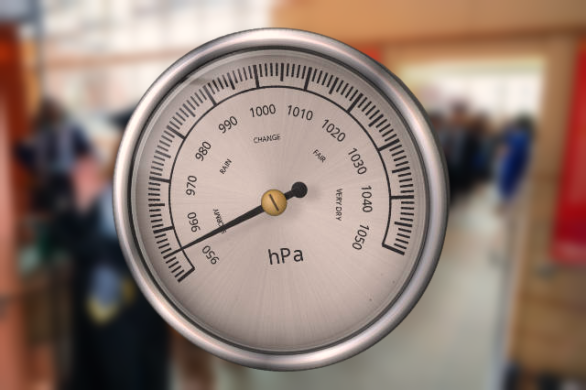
955
